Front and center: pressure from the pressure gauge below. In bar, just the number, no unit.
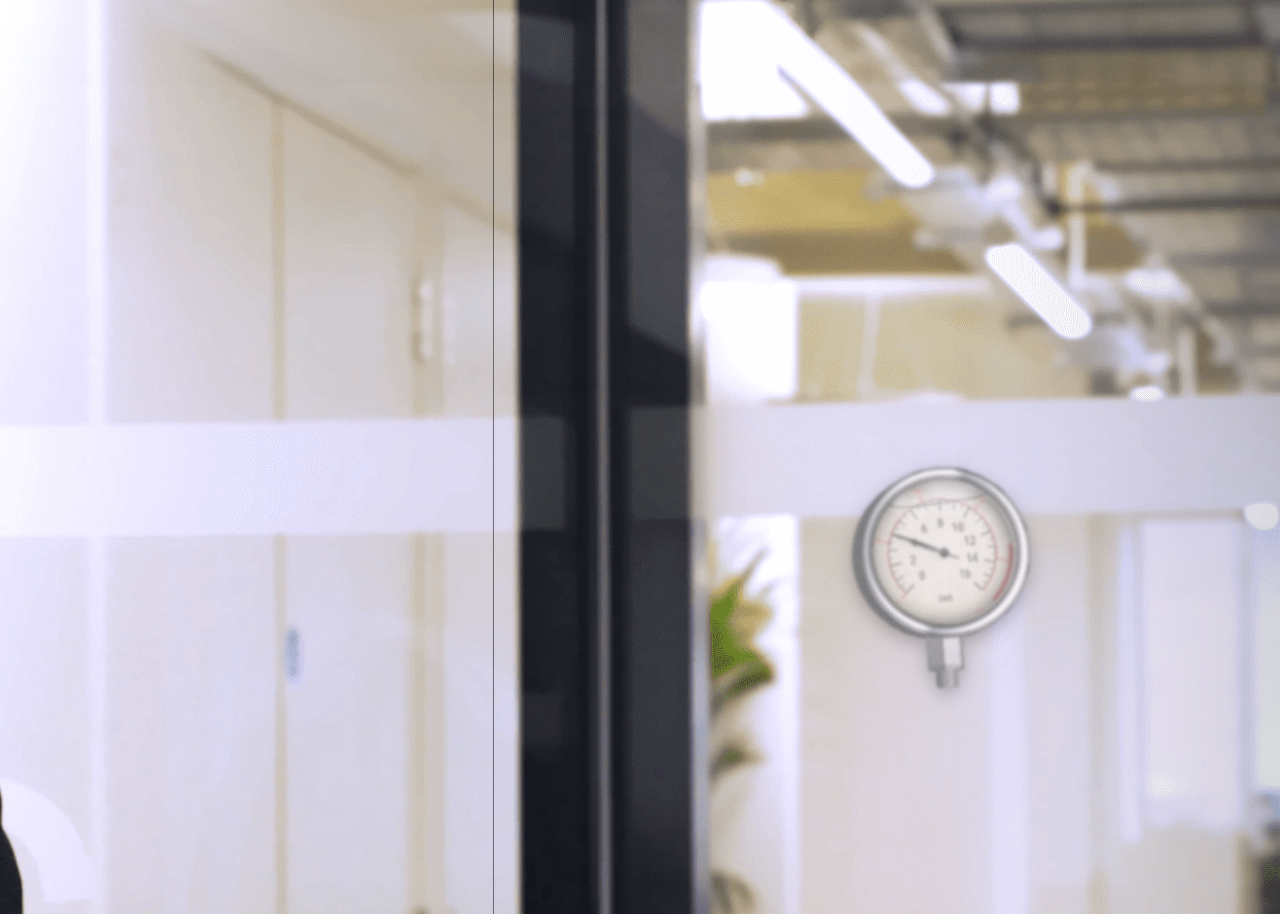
4
